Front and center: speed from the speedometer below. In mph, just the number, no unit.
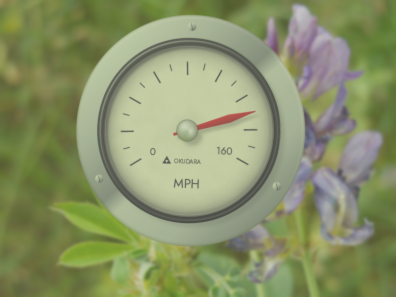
130
